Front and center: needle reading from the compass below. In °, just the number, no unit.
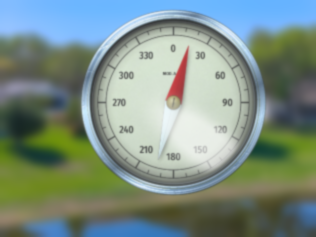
15
